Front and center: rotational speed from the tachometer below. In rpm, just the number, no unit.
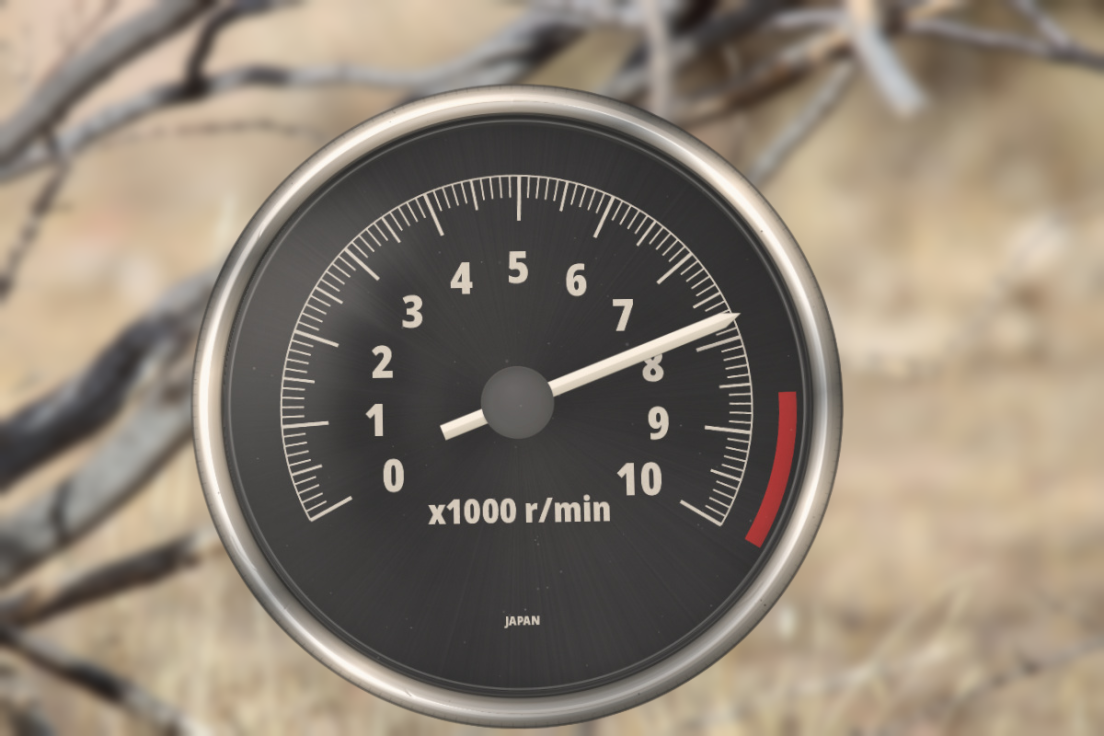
7800
